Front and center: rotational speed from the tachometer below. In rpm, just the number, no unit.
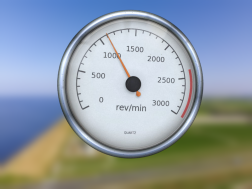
1100
